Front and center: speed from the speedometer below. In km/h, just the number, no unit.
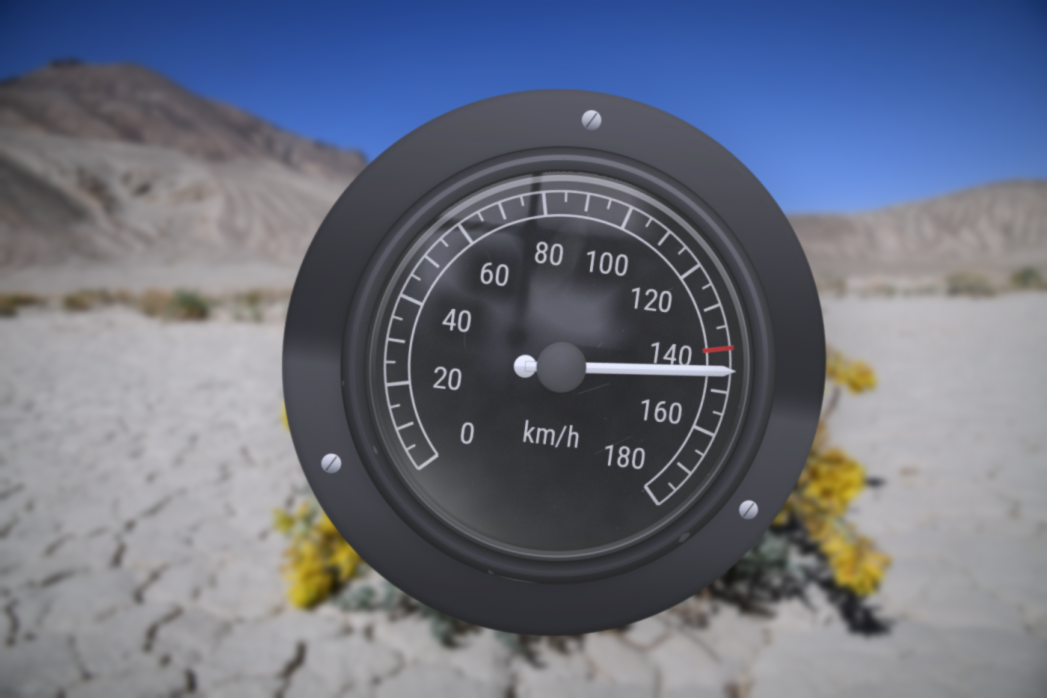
145
